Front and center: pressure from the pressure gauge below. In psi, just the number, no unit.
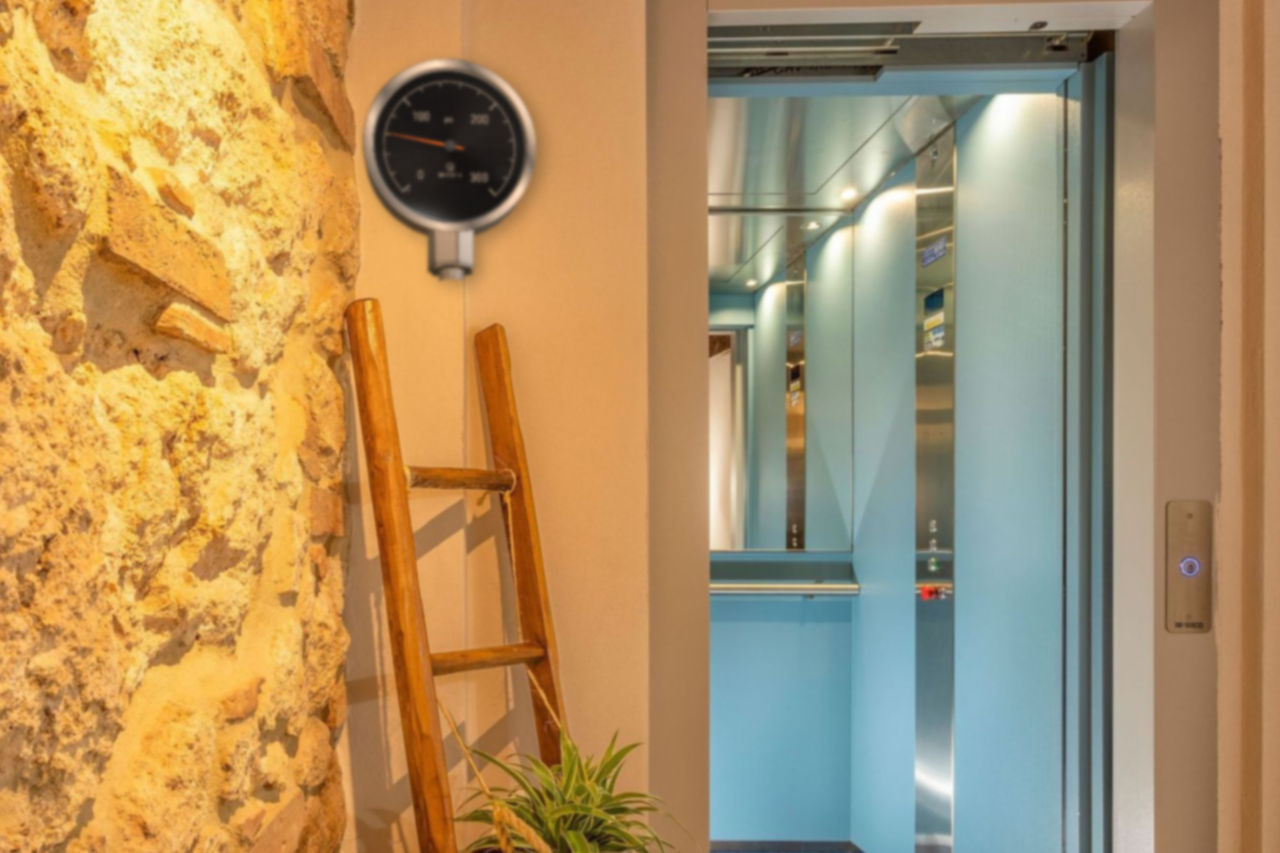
60
